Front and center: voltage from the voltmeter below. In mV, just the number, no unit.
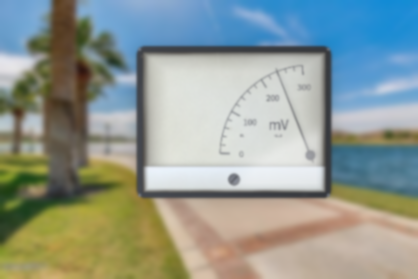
240
